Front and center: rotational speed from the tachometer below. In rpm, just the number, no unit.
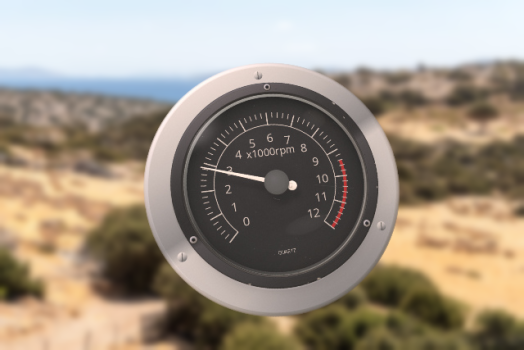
2800
